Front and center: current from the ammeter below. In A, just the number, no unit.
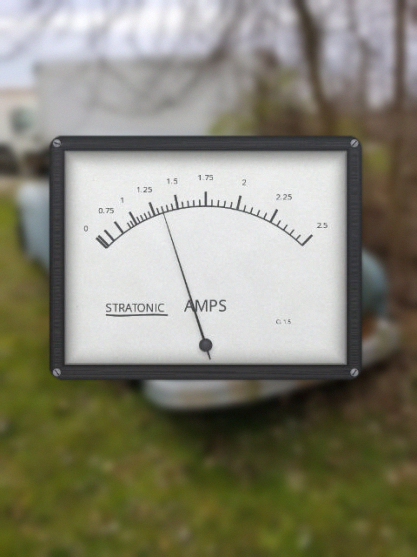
1.35
